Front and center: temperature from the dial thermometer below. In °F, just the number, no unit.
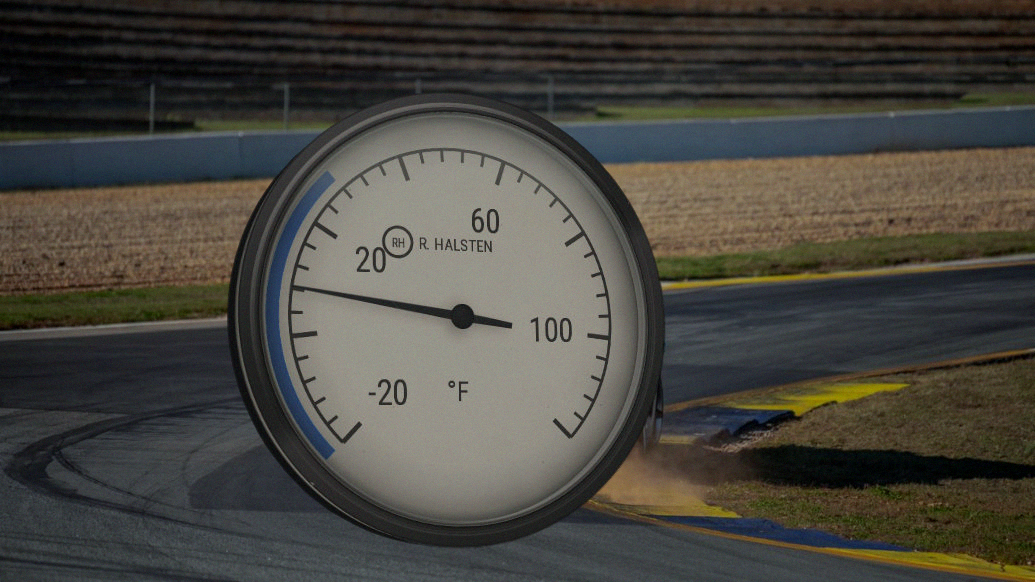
8
